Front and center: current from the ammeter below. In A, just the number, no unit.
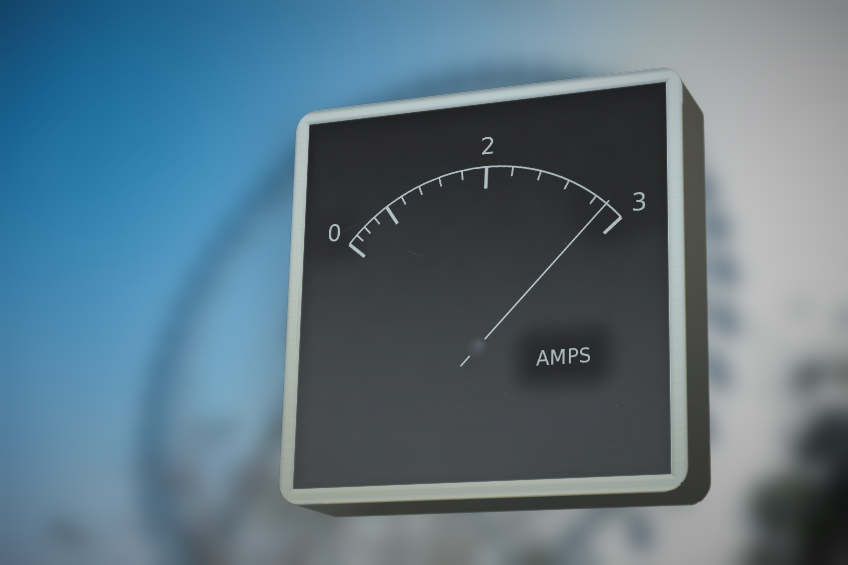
2.9
